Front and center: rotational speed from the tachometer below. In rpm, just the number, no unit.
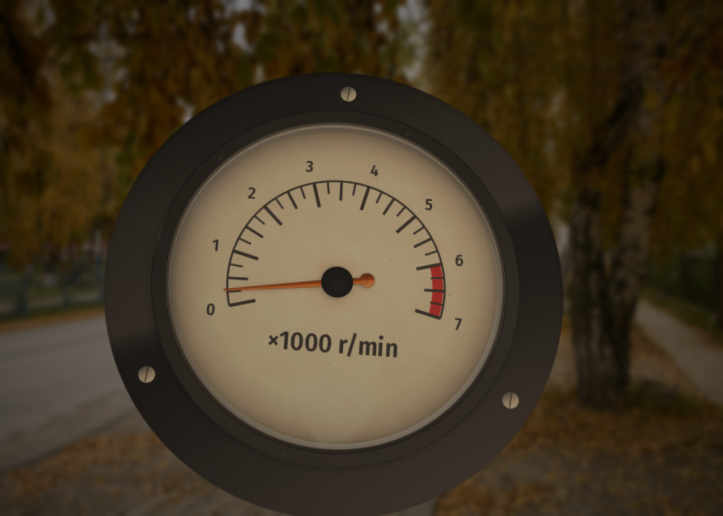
250
